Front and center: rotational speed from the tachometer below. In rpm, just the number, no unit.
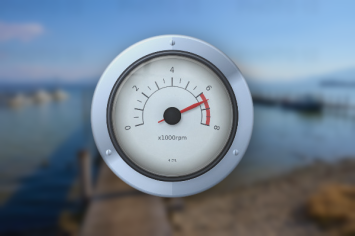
6500
